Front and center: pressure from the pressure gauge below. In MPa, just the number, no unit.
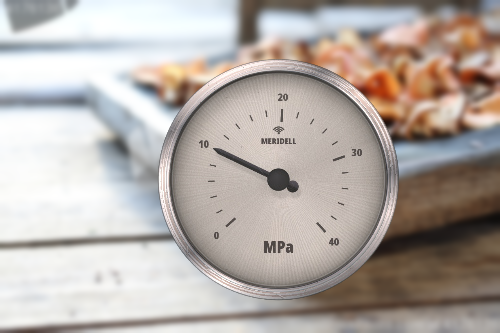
10
